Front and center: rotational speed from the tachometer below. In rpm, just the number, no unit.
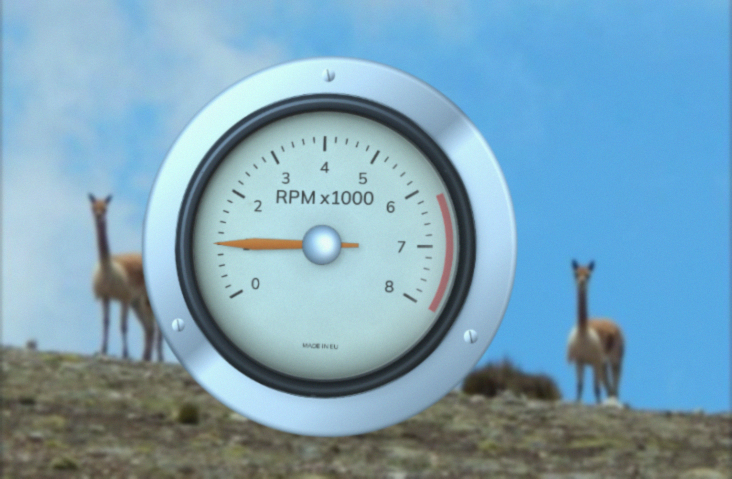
1000
